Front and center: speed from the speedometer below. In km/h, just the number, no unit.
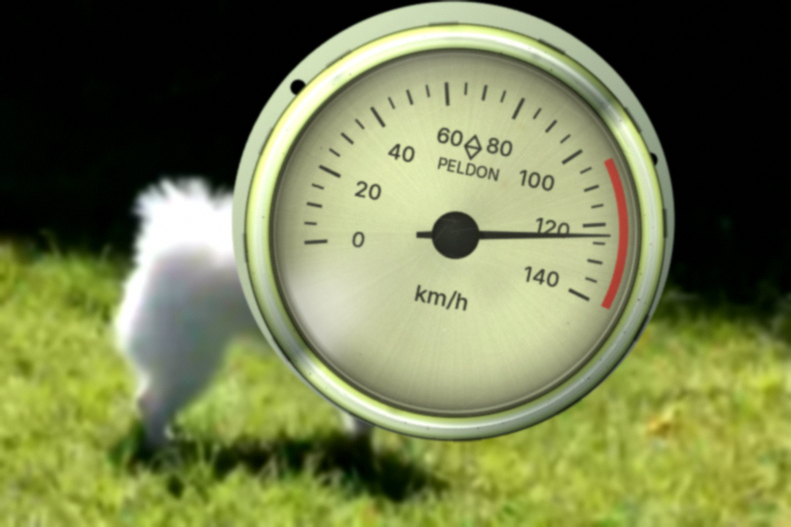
122.5
